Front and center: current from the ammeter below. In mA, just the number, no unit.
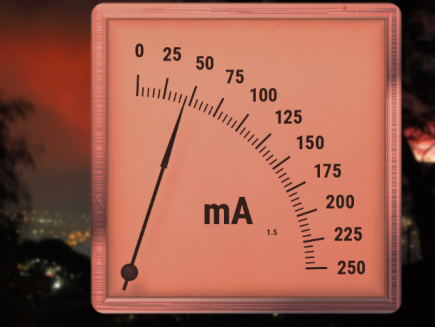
45
